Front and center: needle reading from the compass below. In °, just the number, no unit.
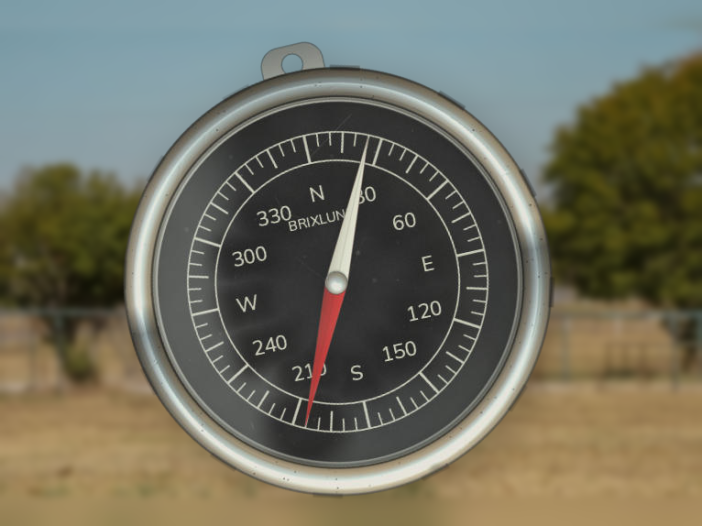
205
